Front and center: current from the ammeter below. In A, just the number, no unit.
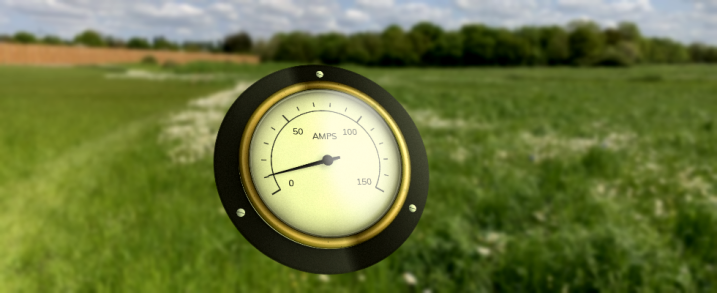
10
